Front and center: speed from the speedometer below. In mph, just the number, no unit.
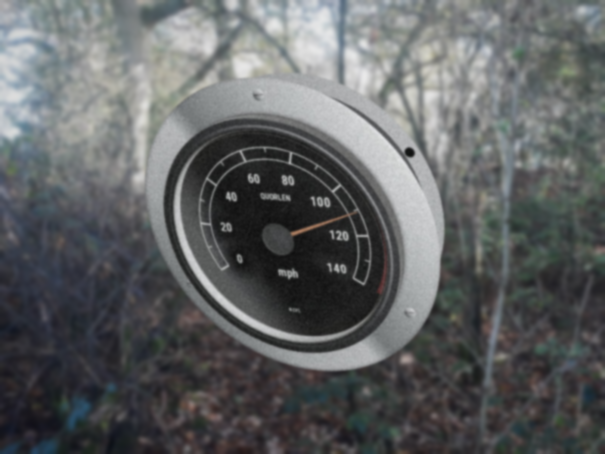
110
